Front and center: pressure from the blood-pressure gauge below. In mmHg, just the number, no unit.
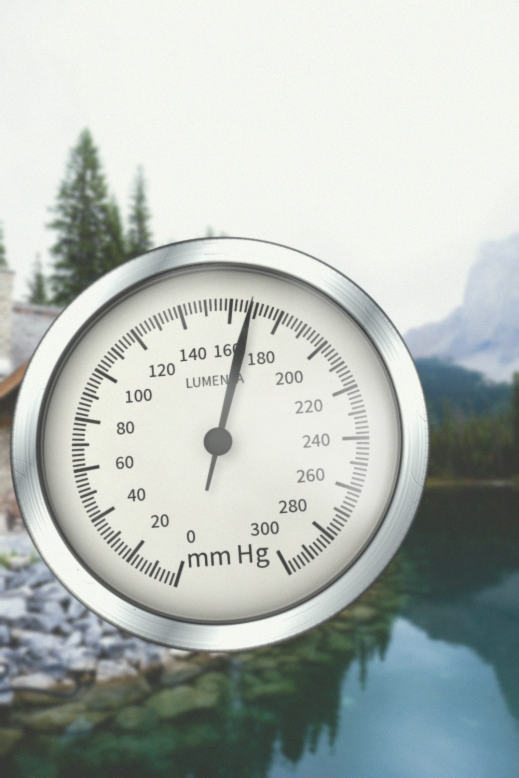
168
